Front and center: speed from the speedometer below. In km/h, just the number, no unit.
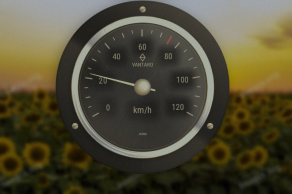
22.5
